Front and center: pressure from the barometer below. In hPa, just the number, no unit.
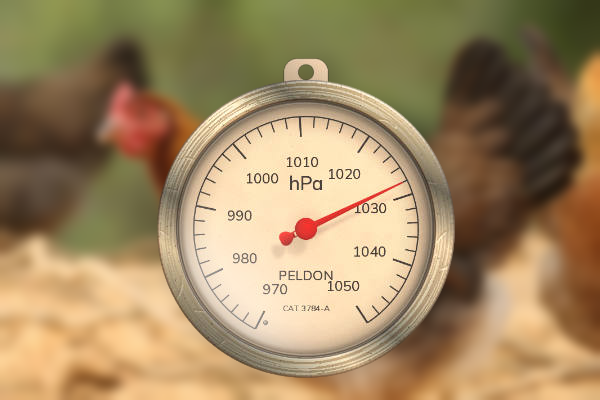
1028
